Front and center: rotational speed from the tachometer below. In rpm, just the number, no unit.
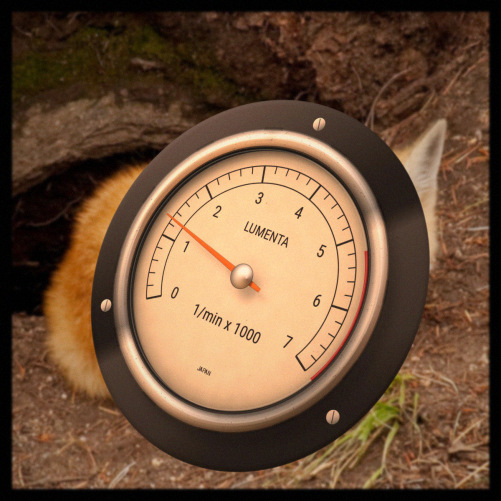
1300
